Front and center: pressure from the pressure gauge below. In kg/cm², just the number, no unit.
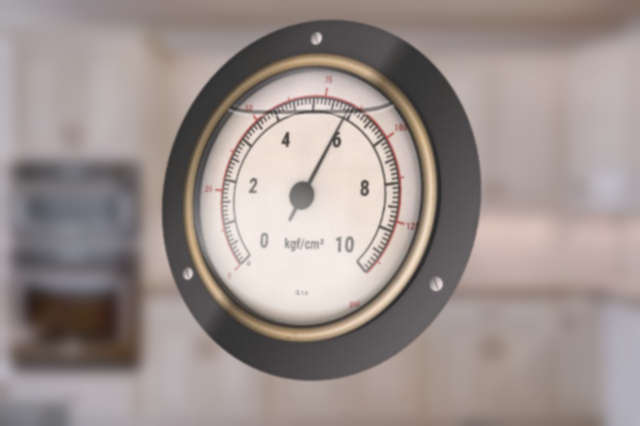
6
